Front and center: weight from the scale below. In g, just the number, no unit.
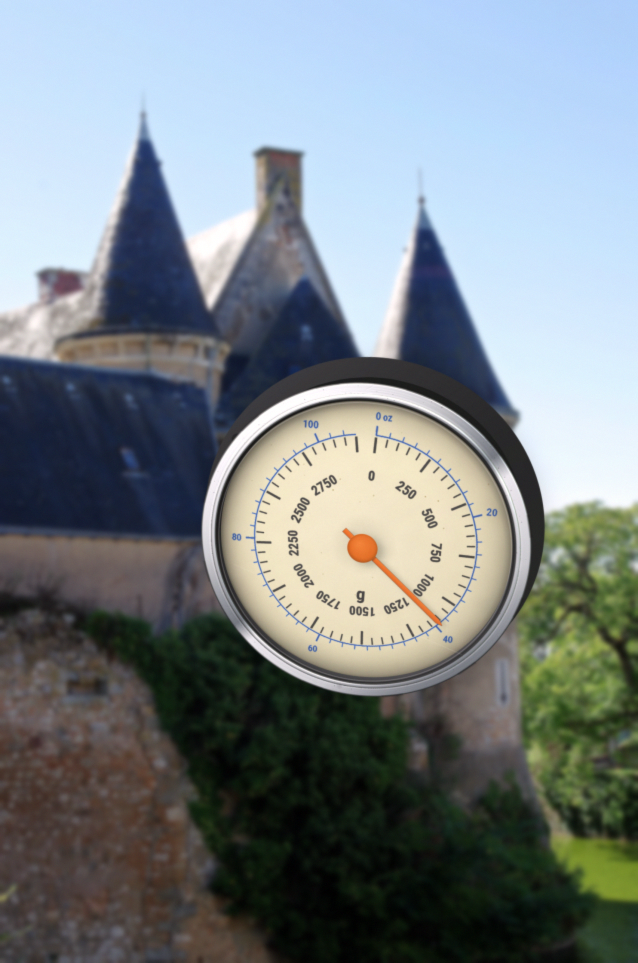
1100
